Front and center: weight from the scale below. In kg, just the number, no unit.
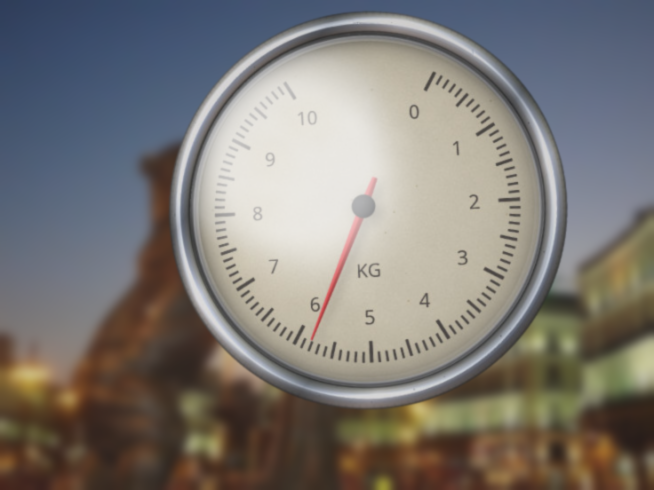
5.8
